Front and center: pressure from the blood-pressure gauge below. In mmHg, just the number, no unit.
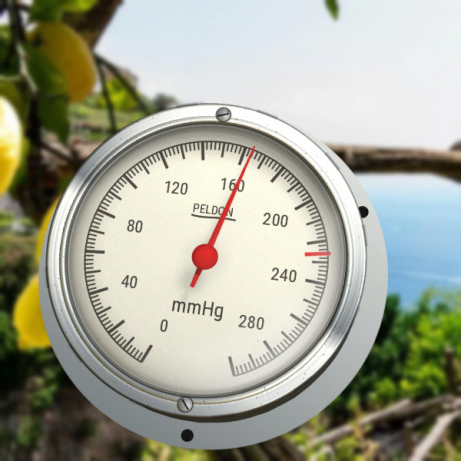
164
